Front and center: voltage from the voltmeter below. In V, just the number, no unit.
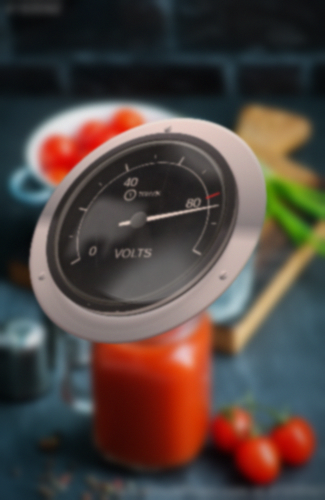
85
